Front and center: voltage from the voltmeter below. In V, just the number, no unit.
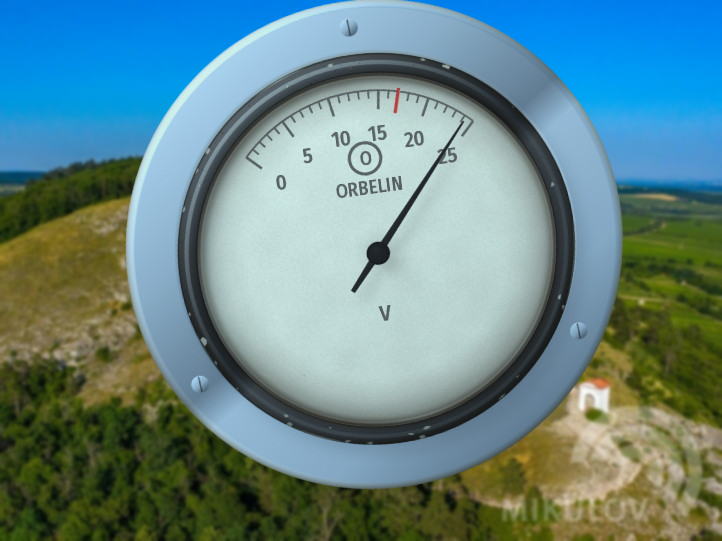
24
